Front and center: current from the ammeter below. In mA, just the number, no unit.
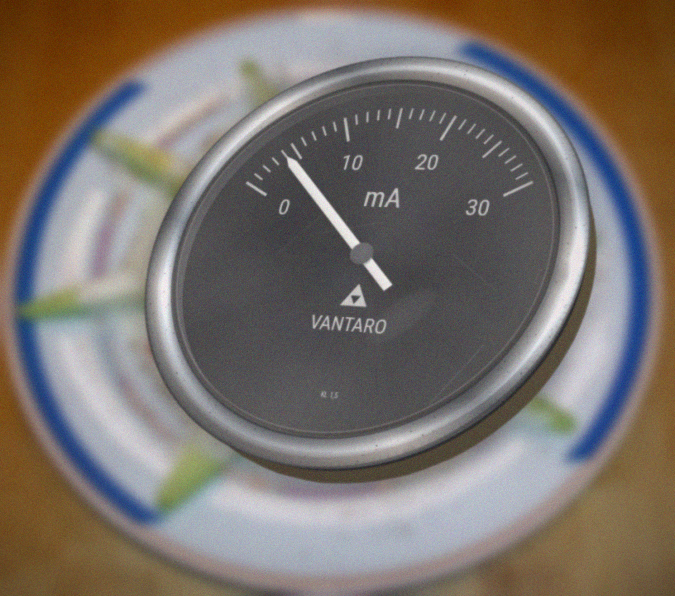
4
